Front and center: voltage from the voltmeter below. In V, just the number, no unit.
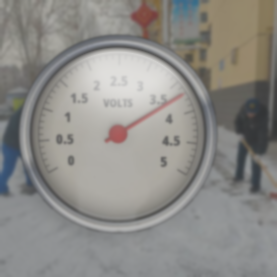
3.7
